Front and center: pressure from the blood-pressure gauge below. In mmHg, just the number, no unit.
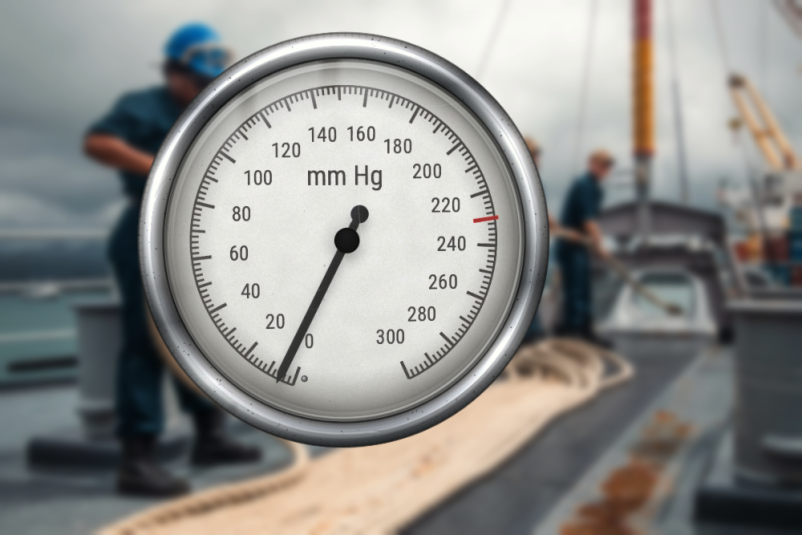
6
